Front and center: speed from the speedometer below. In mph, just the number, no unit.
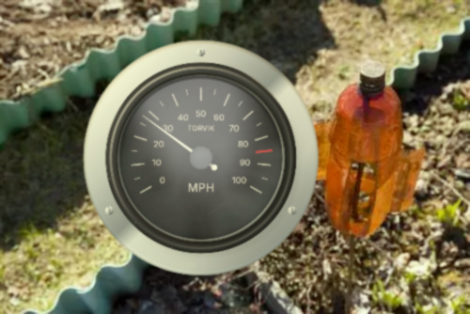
27.5
